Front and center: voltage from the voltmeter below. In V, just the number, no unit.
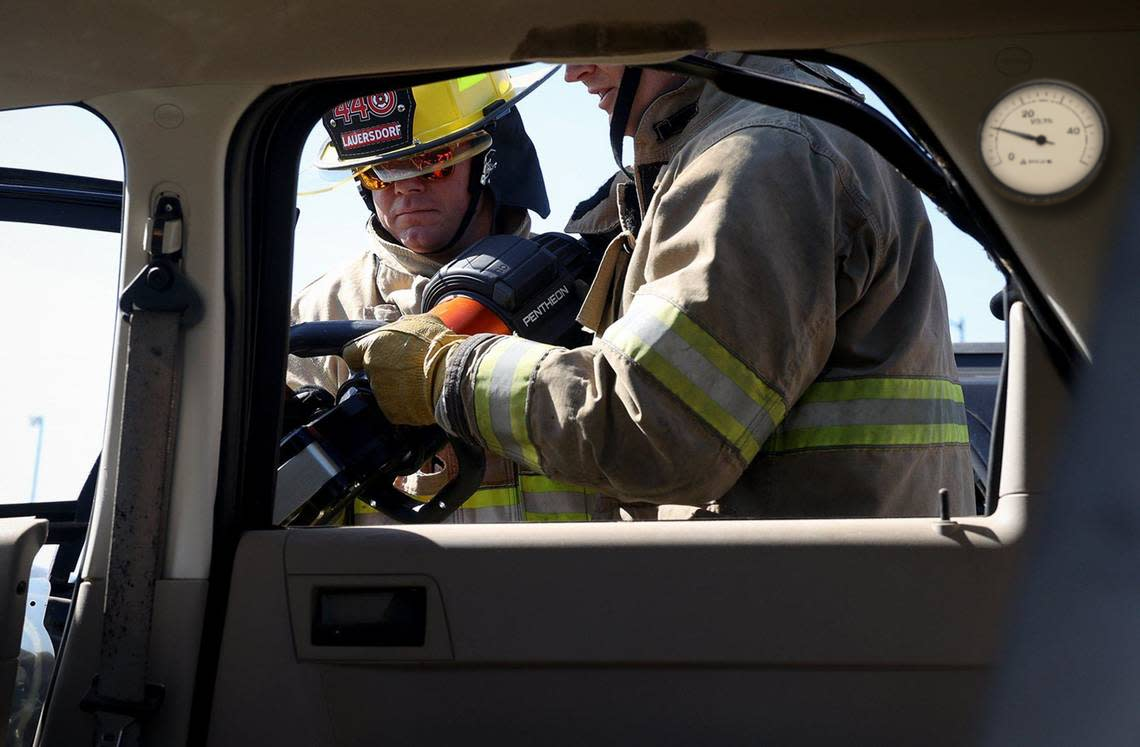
10
